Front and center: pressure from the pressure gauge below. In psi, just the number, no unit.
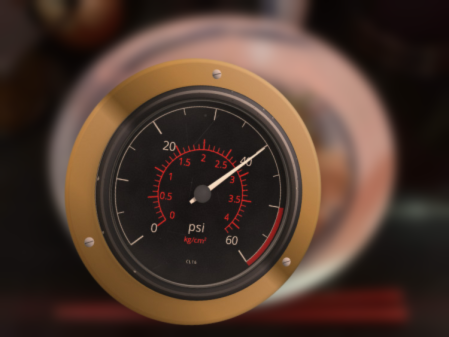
40
